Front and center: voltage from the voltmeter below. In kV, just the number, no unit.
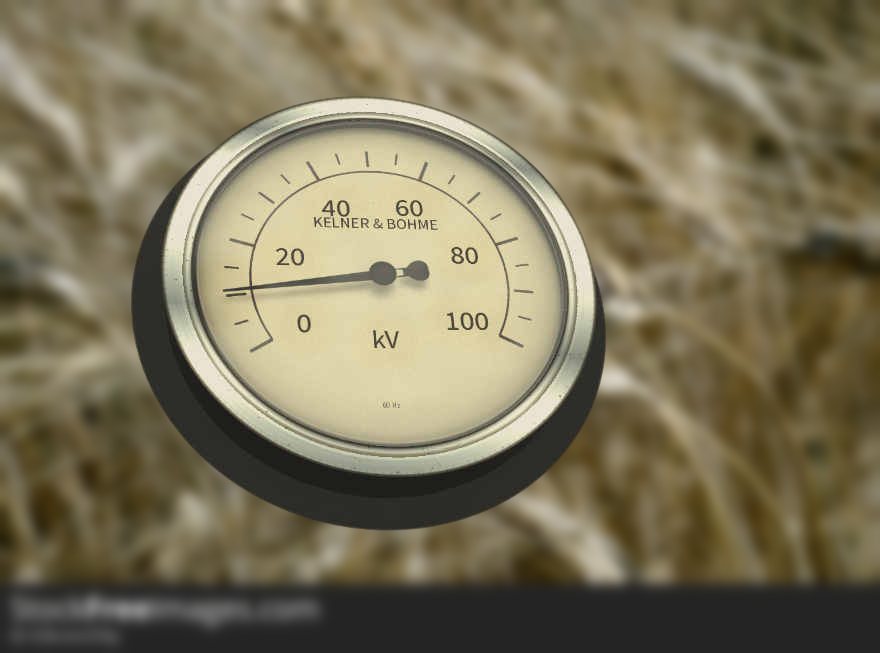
10
